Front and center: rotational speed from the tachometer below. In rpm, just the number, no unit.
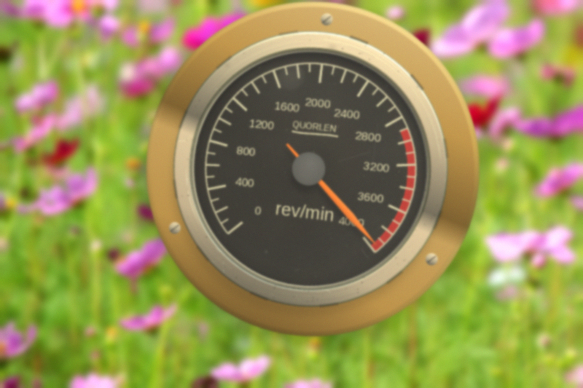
3950
